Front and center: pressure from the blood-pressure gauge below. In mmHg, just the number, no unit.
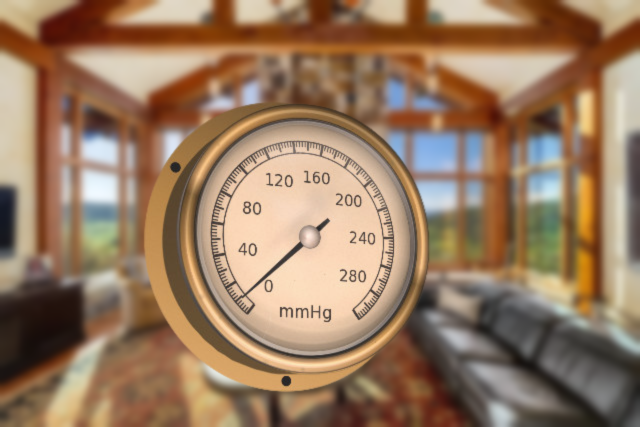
10
